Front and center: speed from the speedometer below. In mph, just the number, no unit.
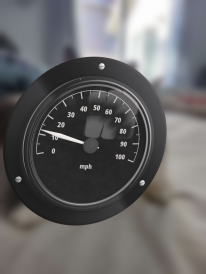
12.5
